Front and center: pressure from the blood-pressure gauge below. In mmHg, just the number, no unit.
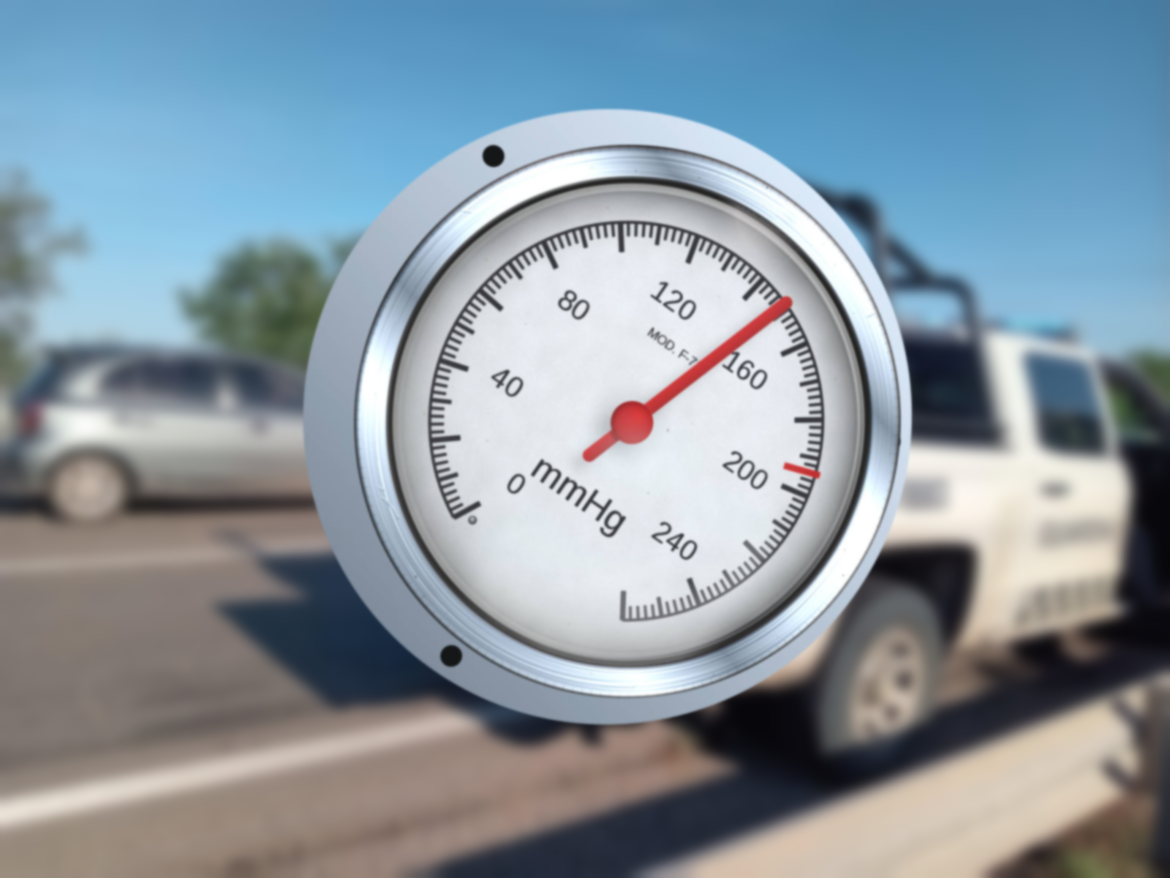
148
